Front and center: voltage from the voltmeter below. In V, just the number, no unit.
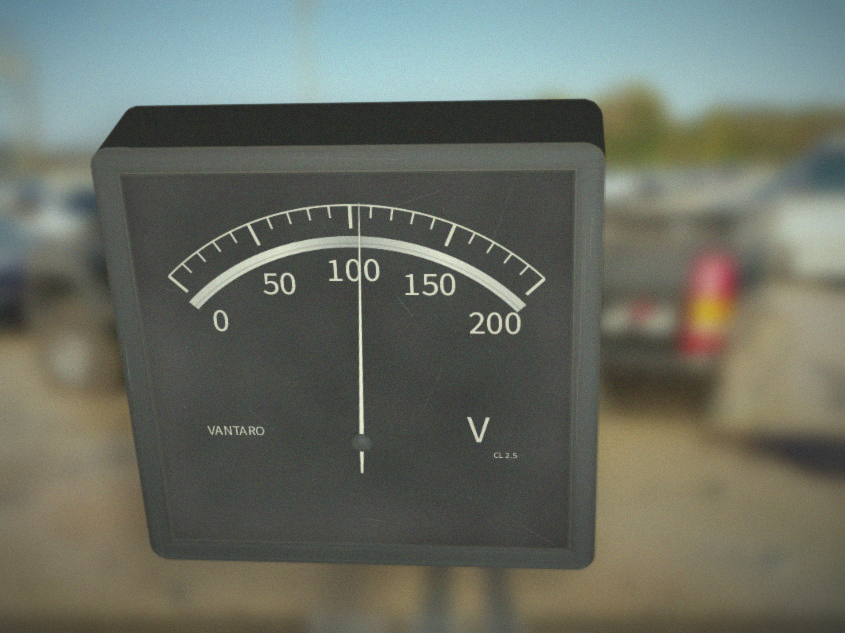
105
